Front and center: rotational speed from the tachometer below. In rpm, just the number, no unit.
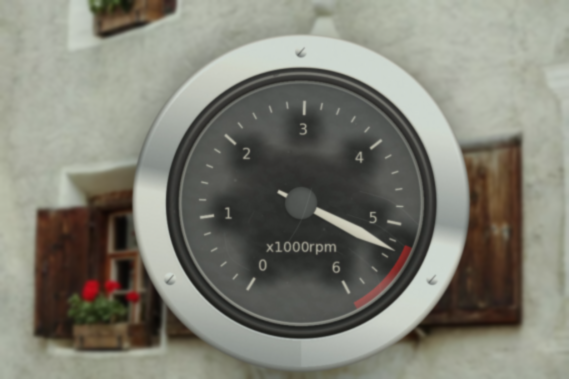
5300
